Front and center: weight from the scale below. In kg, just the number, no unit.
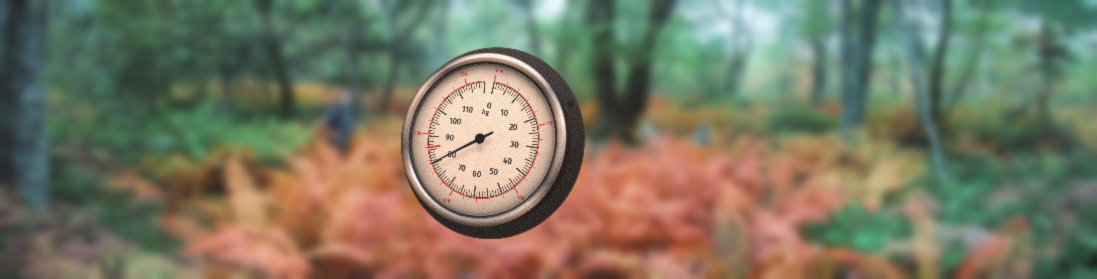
80
